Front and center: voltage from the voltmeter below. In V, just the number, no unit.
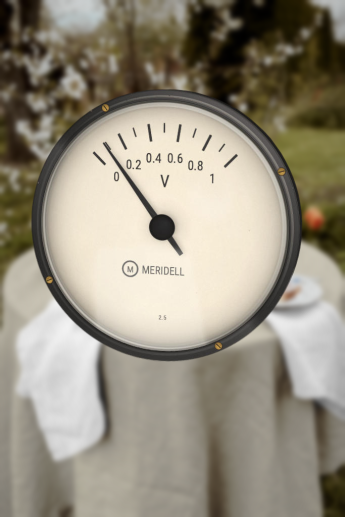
0.1
